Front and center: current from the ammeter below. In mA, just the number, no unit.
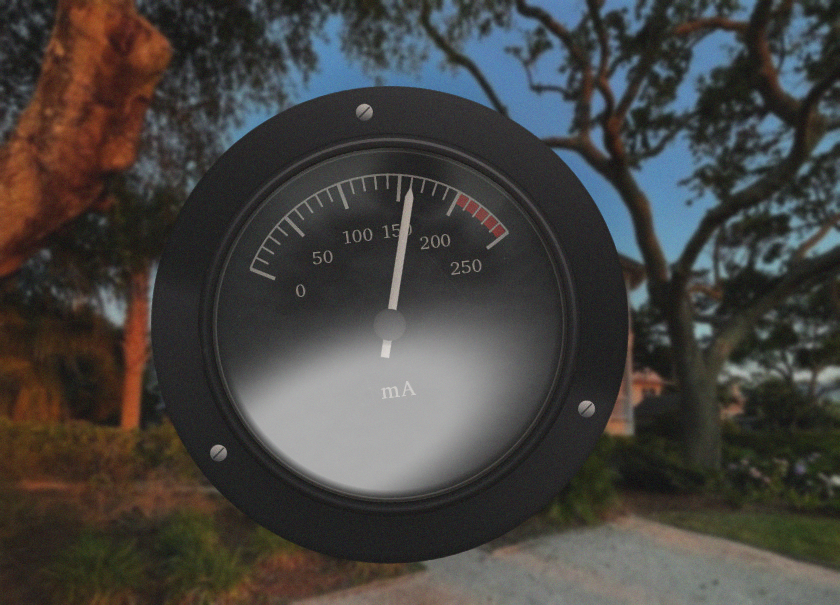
160
